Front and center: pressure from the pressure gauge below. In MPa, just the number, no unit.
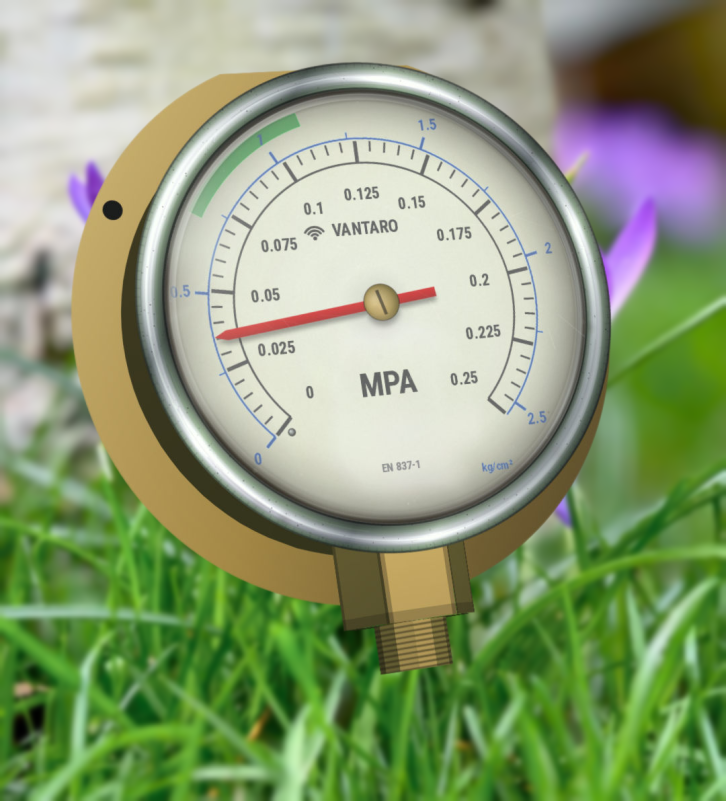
0.035
